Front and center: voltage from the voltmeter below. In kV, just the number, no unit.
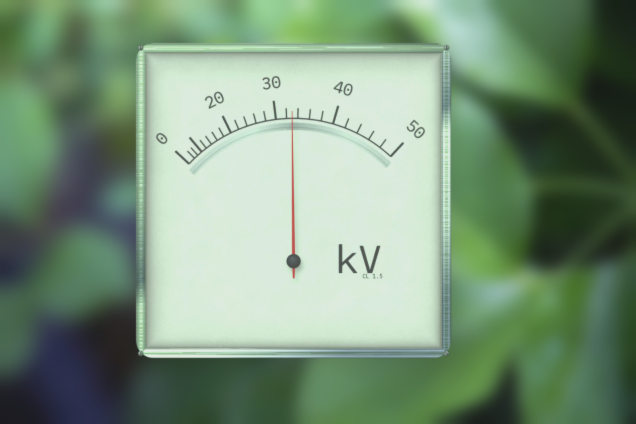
33
